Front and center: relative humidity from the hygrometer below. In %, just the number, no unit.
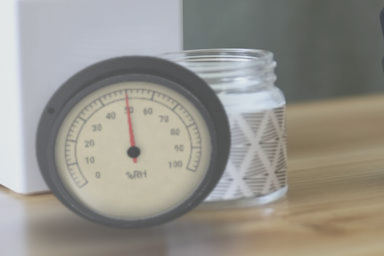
50
